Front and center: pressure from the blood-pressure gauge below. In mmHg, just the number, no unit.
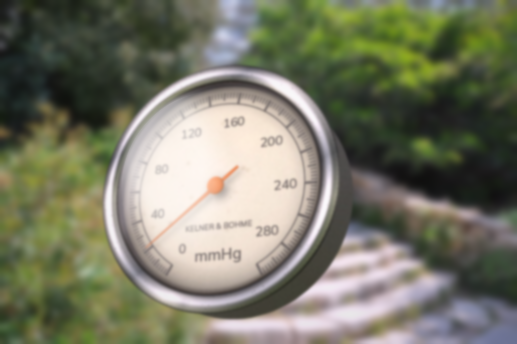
20
